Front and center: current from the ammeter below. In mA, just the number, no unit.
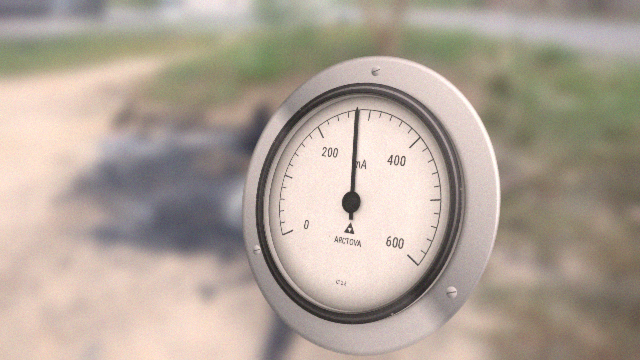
280
